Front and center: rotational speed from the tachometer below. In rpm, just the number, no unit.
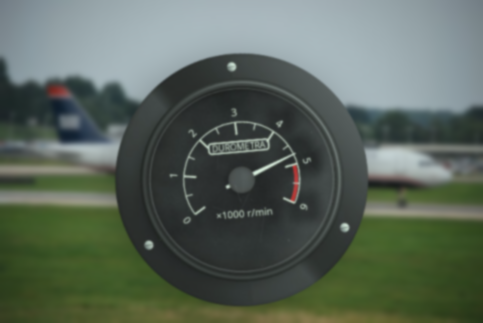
4750
